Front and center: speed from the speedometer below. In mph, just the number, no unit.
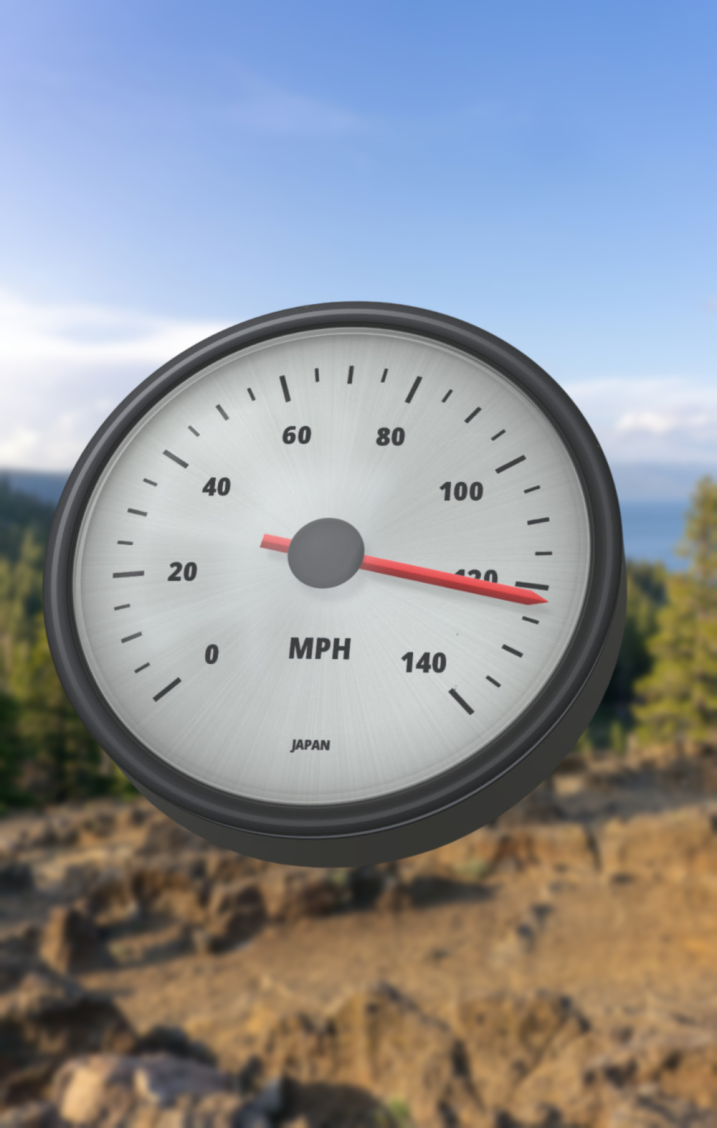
122.5
